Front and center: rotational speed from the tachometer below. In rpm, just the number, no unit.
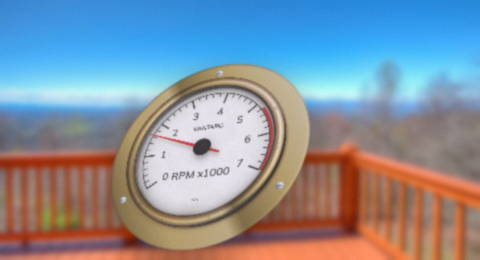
1600
